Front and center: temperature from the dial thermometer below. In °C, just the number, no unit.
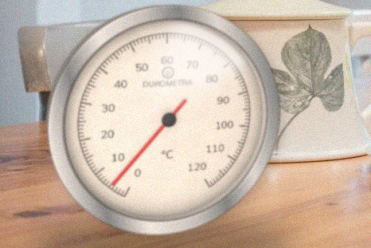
5
